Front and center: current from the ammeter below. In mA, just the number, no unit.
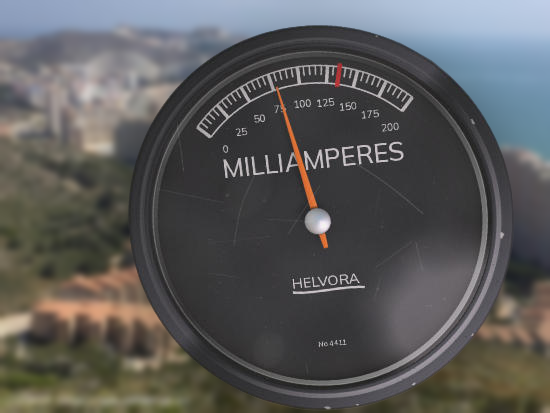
80
